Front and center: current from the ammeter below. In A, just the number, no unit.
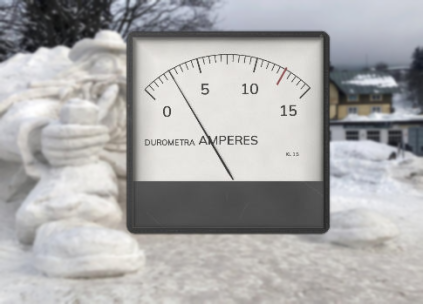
2.5
